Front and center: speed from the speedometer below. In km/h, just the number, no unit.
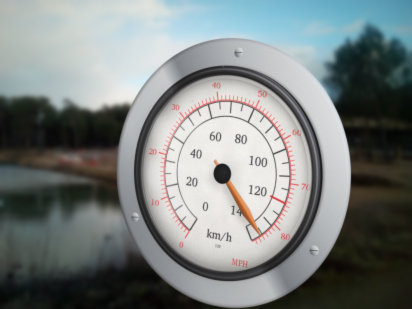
135
